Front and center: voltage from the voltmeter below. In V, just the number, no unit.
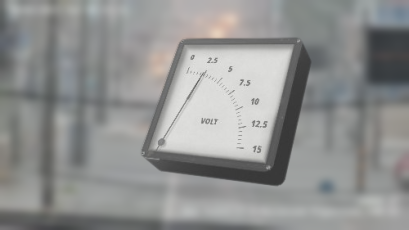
2.5
